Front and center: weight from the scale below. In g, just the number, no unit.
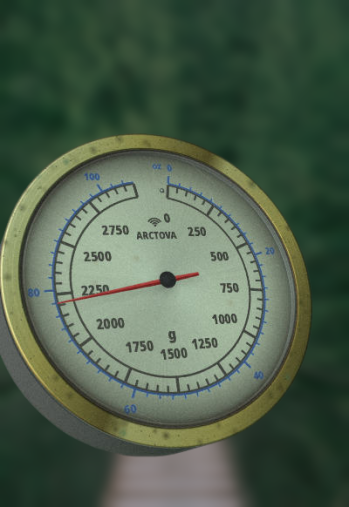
2200
